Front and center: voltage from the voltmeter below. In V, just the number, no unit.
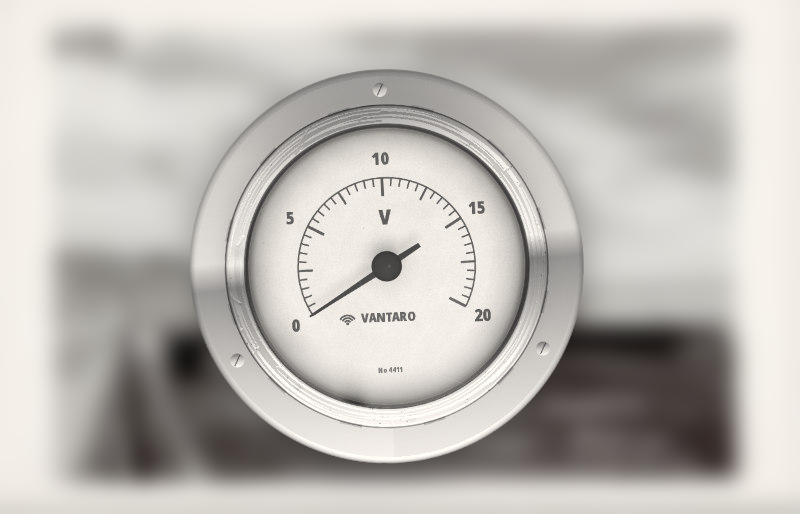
0
